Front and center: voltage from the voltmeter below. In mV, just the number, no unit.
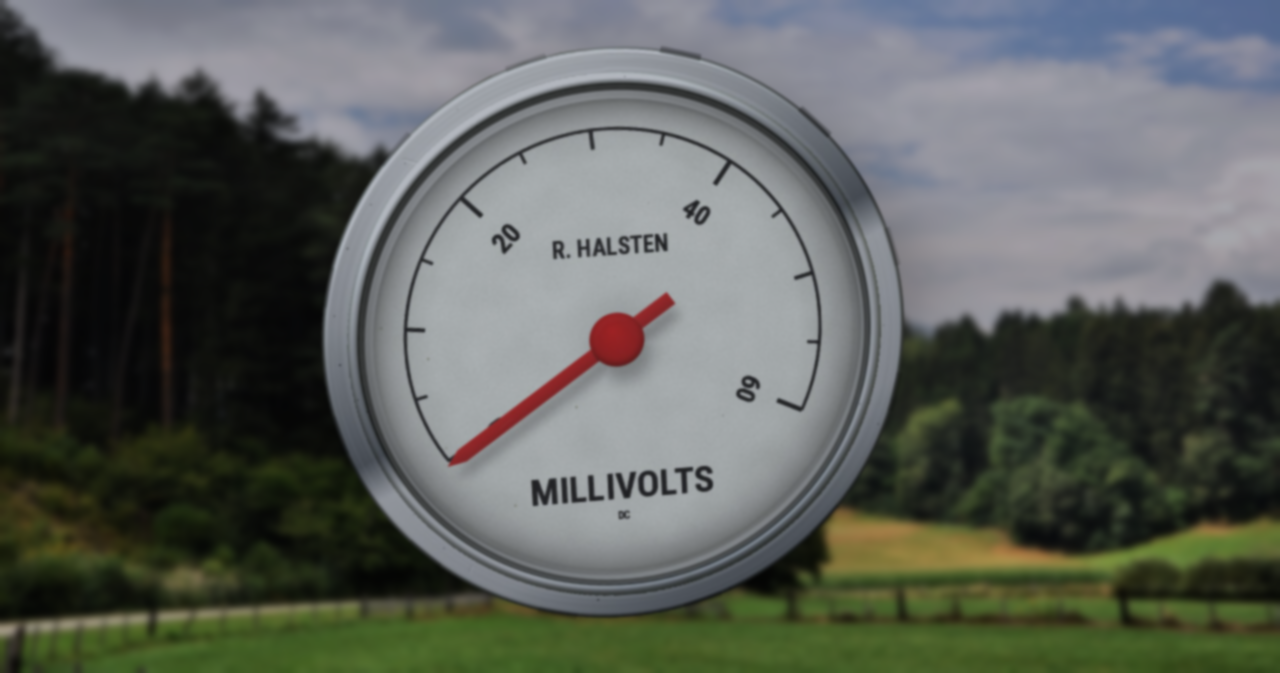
0
